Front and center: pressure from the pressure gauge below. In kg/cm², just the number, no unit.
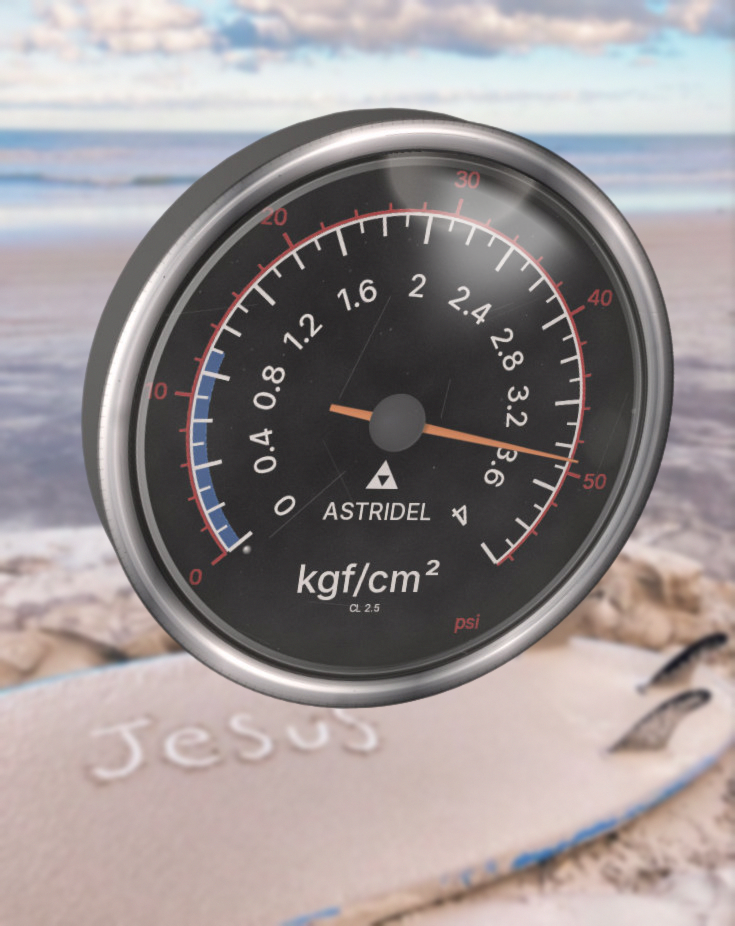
3.45
